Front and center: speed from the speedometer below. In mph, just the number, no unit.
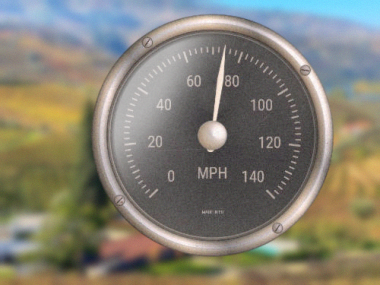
74
